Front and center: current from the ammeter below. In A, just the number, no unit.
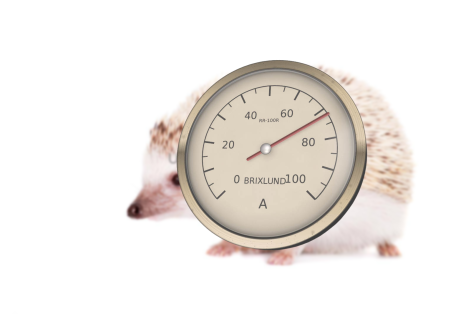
72.5
